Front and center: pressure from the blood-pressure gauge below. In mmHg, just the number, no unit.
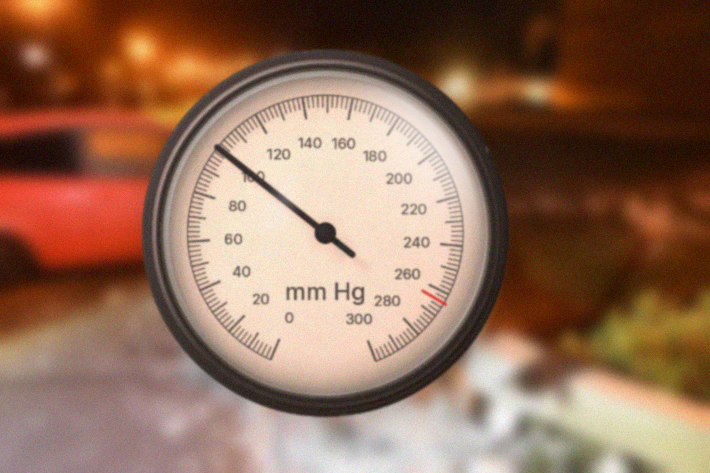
100
